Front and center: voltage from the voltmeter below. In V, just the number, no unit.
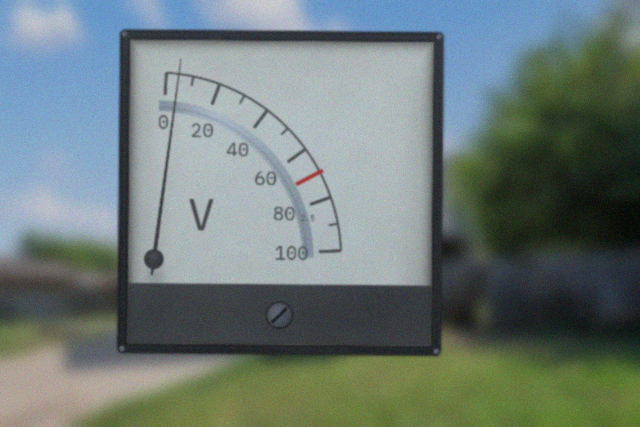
5
